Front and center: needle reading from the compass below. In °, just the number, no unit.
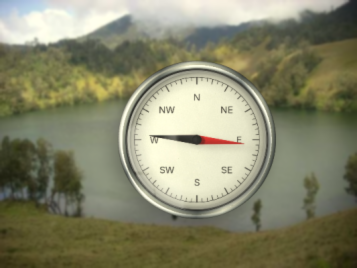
95
